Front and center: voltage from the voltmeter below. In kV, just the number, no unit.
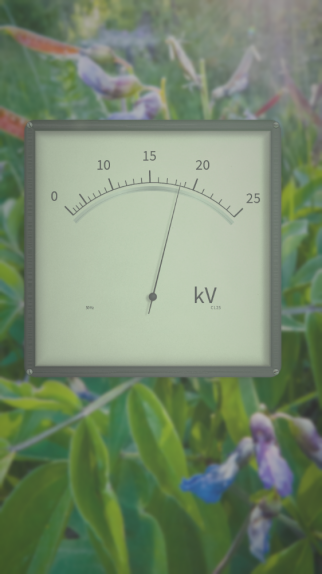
18.5
